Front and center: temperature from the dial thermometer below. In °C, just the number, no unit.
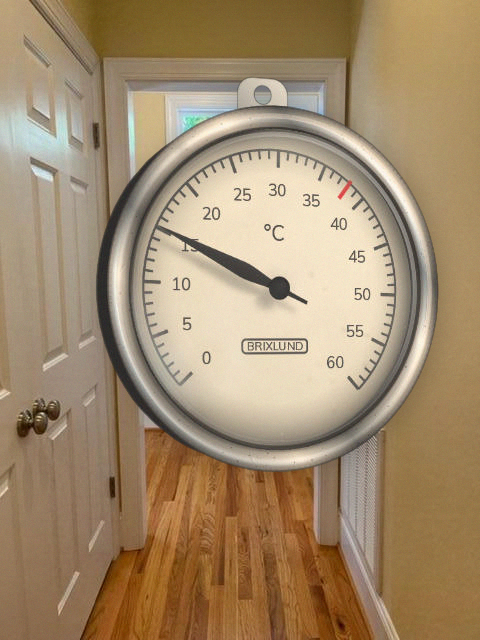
15
